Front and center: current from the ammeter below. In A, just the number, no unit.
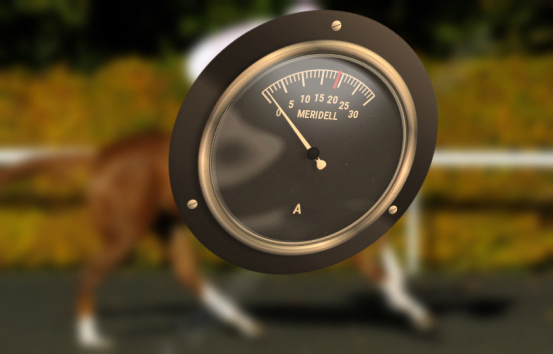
1
